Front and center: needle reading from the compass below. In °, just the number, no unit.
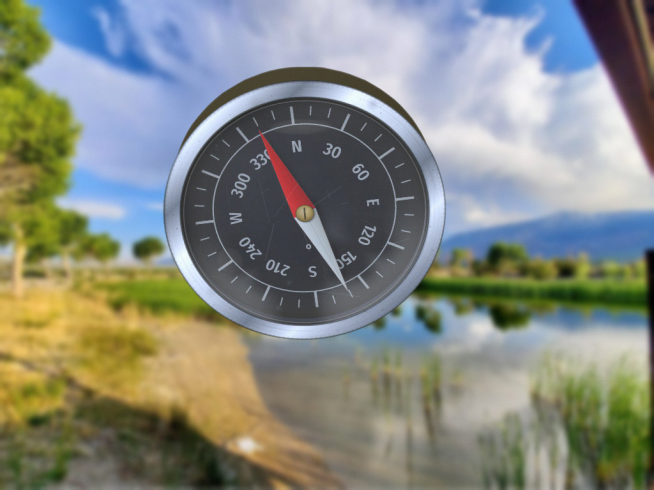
340
